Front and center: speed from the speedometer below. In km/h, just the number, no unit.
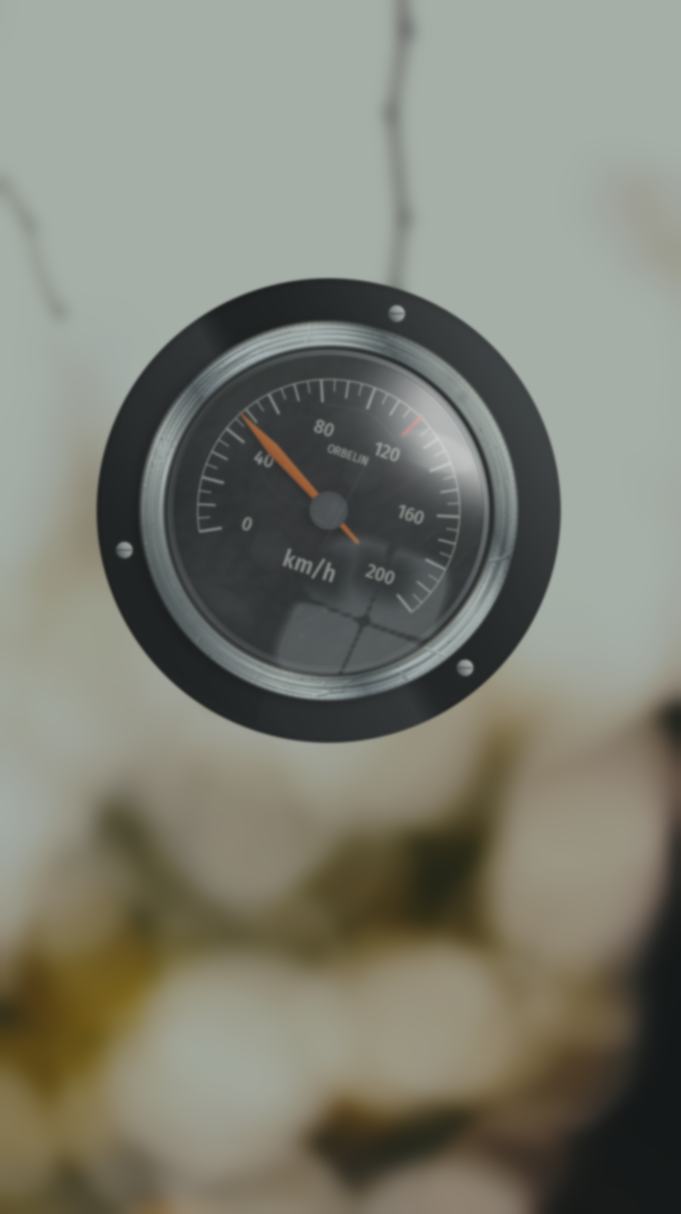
47.5
